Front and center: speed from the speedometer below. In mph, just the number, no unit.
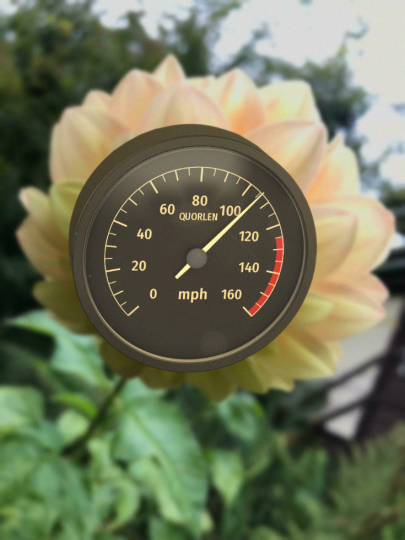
105
